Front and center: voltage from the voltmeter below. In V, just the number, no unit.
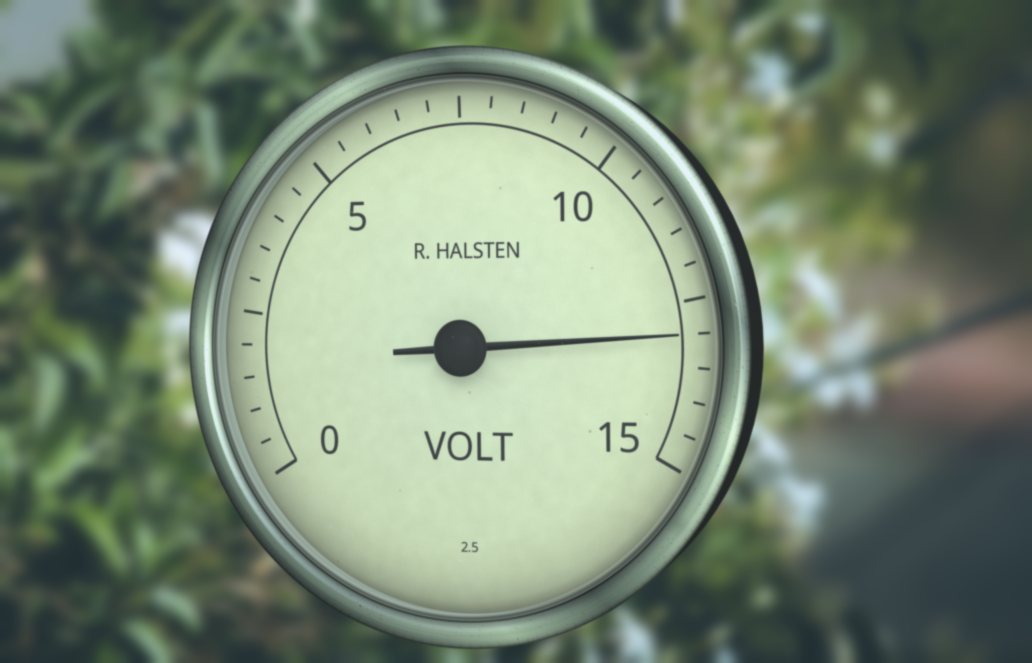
13
